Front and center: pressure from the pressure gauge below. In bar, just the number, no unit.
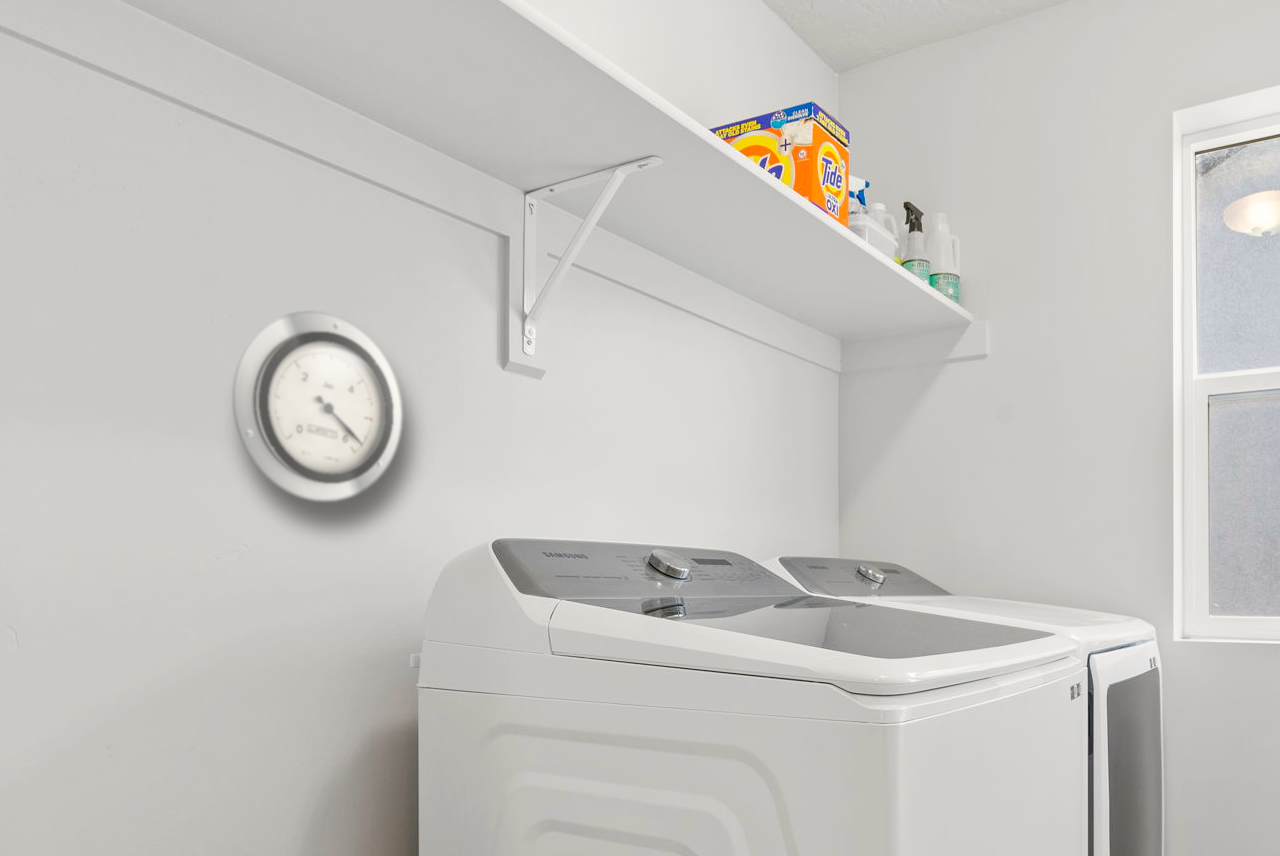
5.75
